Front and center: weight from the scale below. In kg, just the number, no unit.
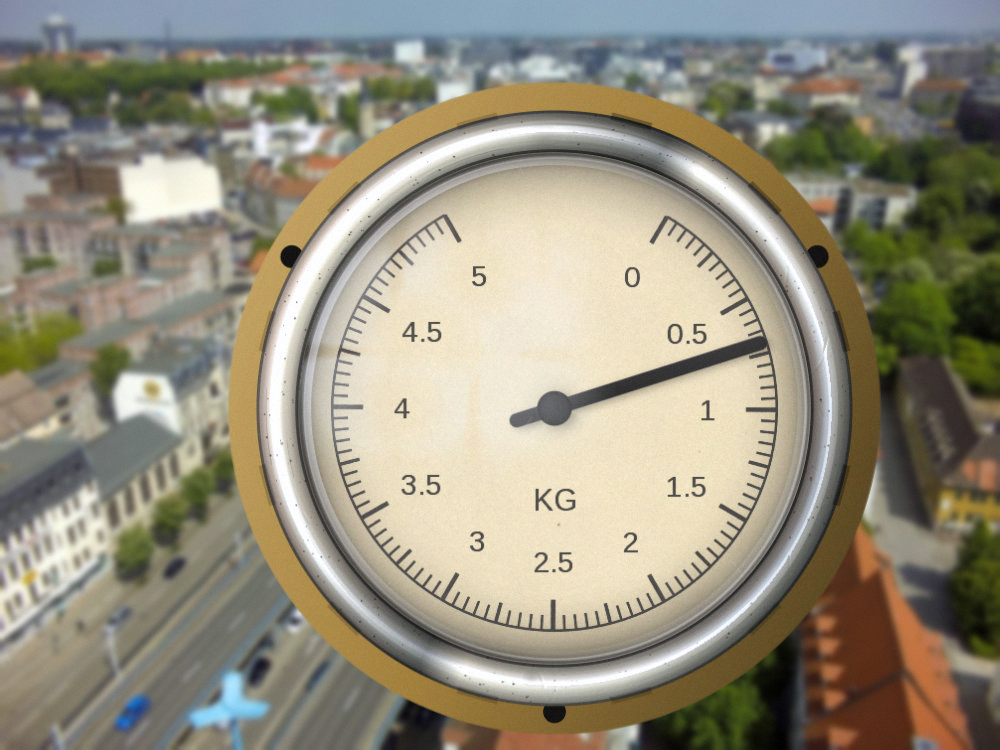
0.7
